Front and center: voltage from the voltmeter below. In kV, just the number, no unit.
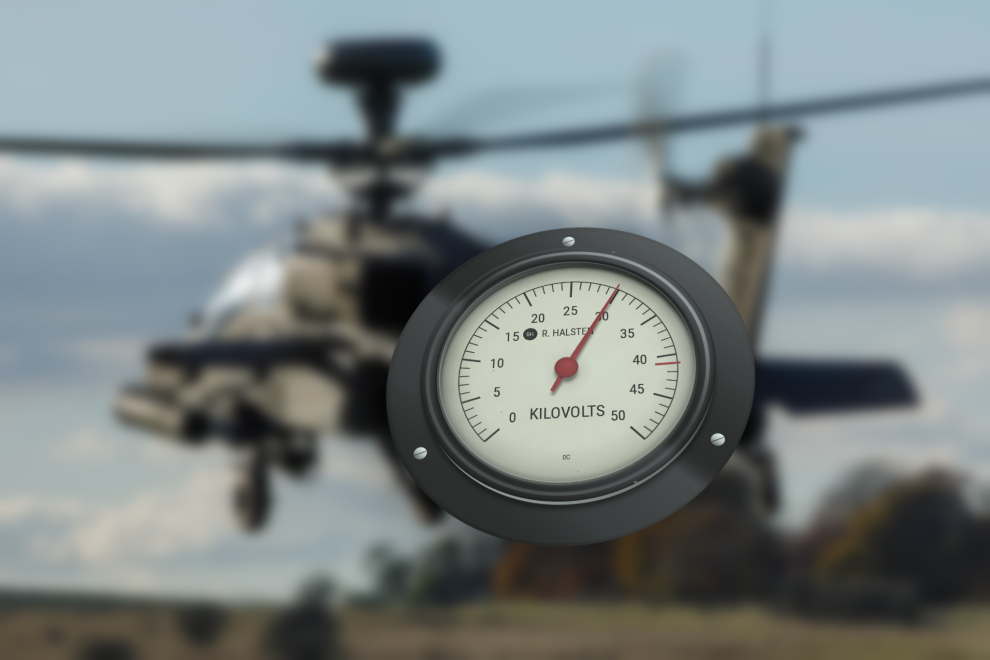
30
